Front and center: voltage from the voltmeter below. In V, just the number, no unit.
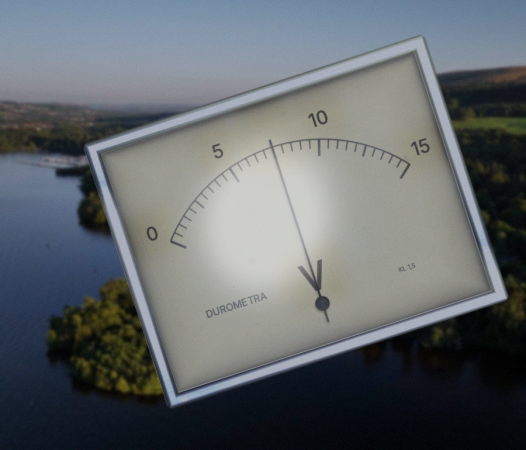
7.5
